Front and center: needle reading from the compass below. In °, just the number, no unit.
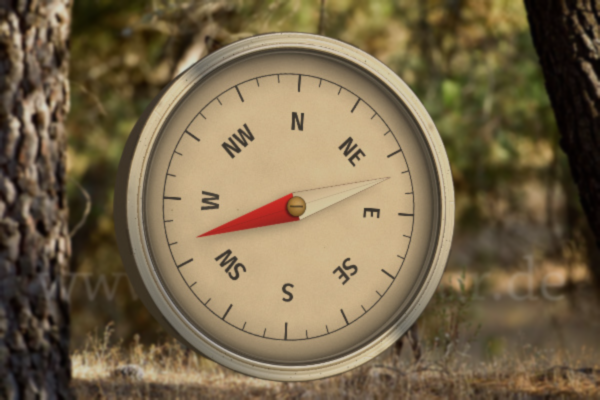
250
